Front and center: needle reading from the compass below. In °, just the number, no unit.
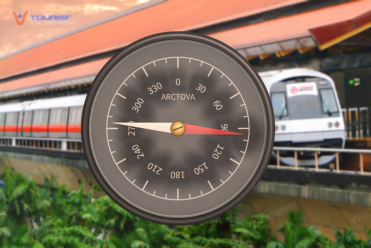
95
